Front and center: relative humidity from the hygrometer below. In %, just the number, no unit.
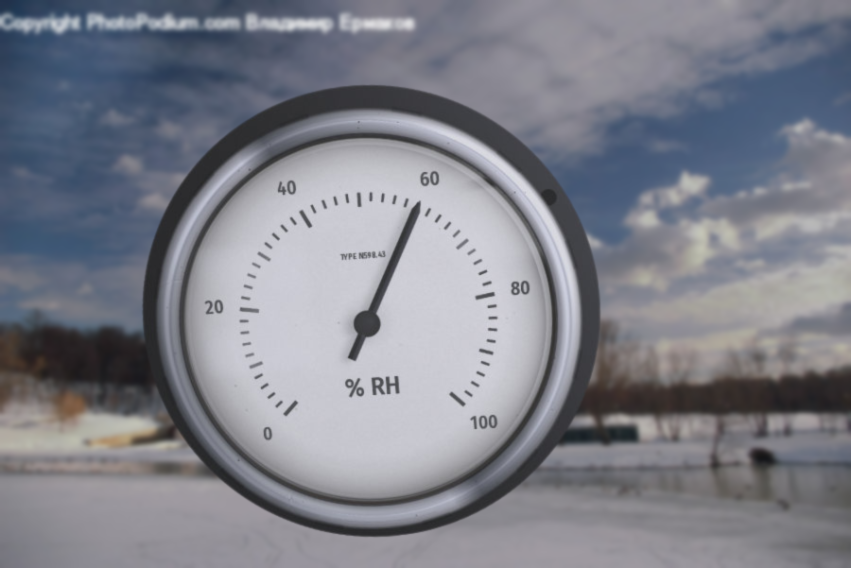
60
